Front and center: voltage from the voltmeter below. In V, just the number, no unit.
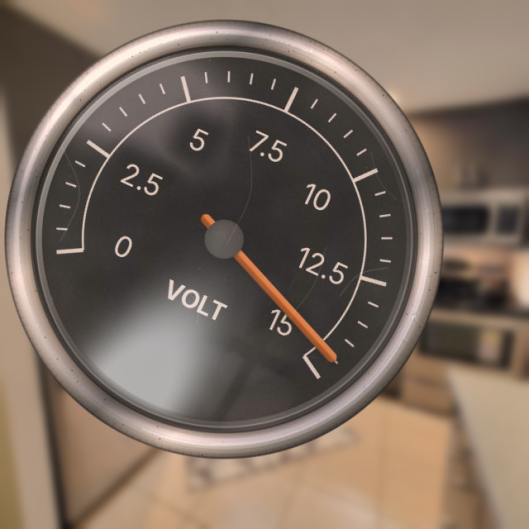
14.5
